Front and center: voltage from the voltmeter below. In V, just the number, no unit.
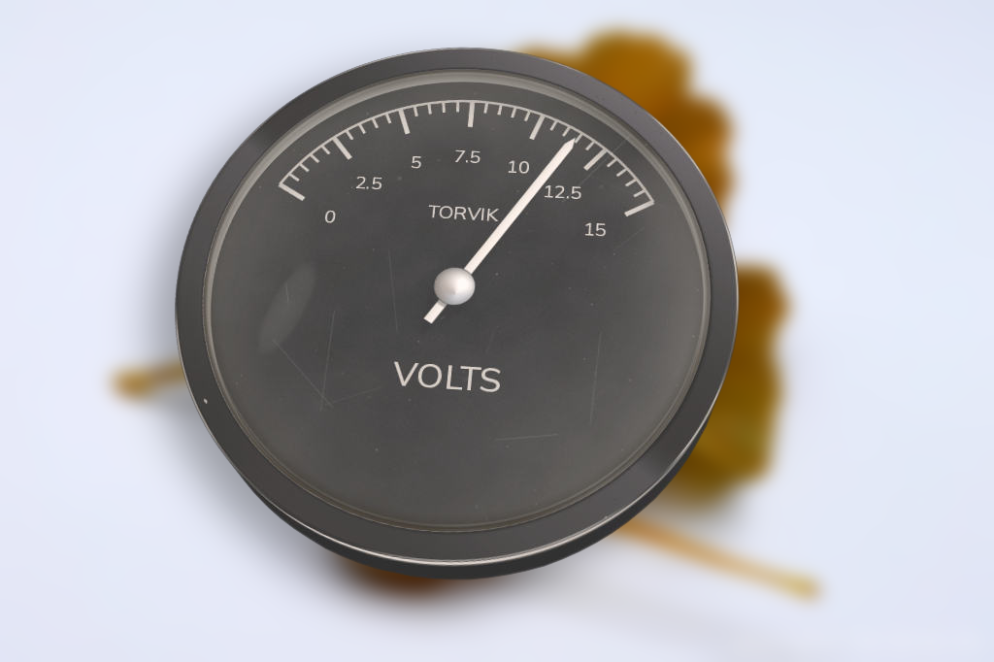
11.5
